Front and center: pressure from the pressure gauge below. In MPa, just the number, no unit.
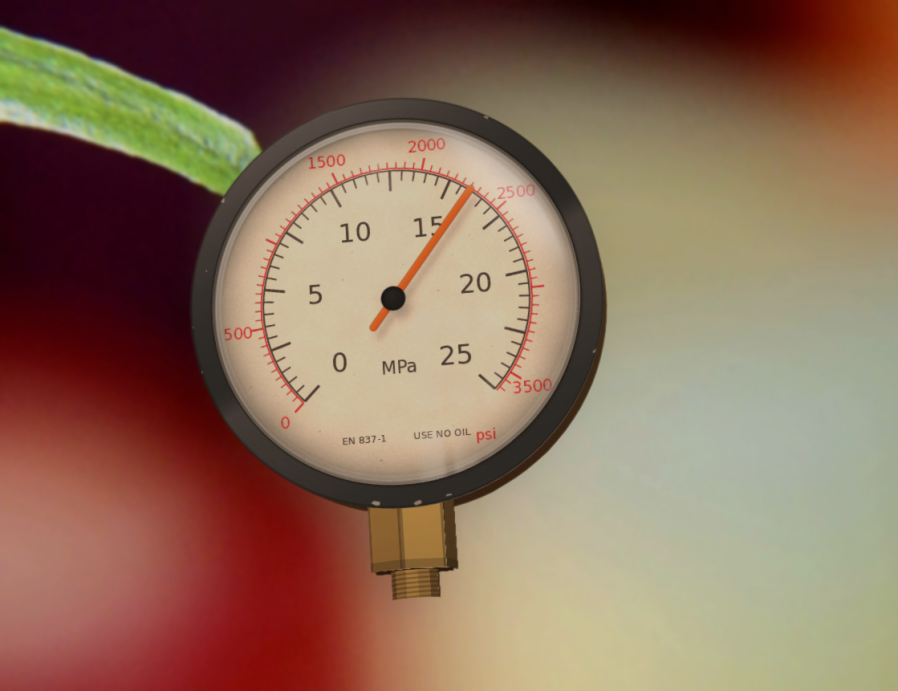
16
